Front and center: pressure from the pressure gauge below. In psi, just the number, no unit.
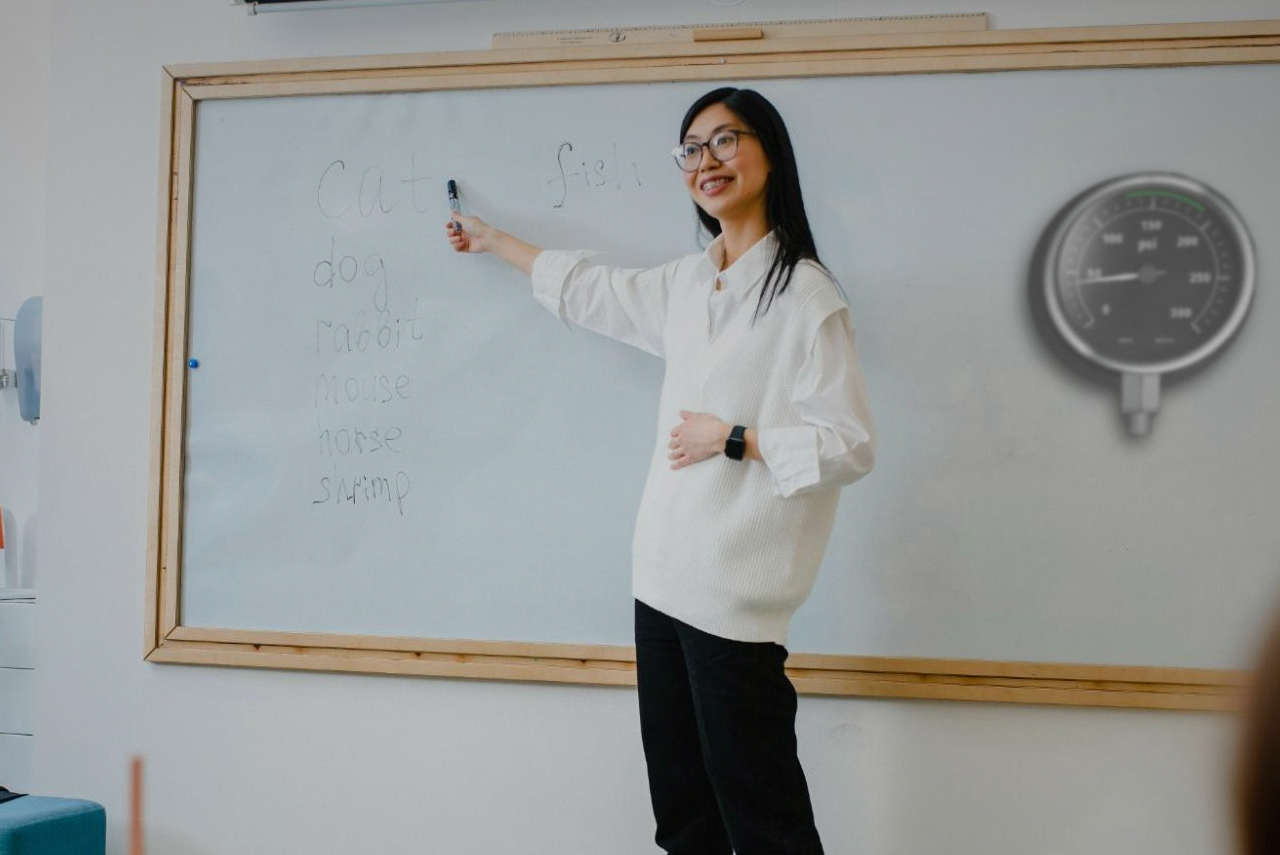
40
